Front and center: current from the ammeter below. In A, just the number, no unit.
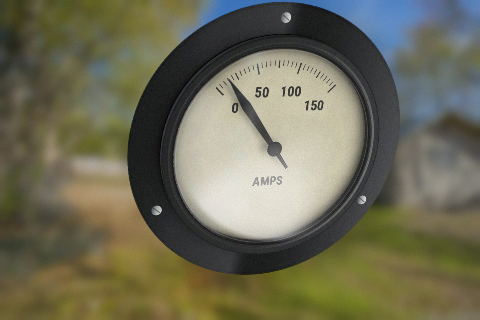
15
